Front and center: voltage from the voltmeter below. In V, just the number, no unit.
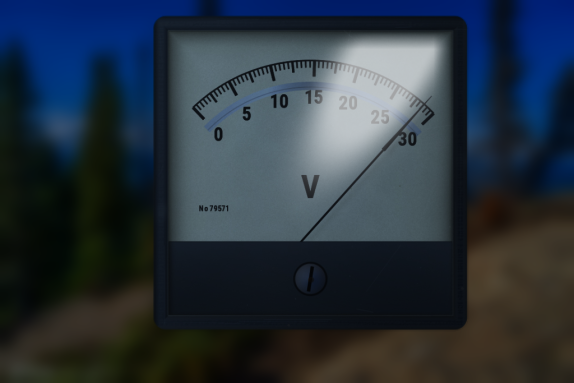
28.5
